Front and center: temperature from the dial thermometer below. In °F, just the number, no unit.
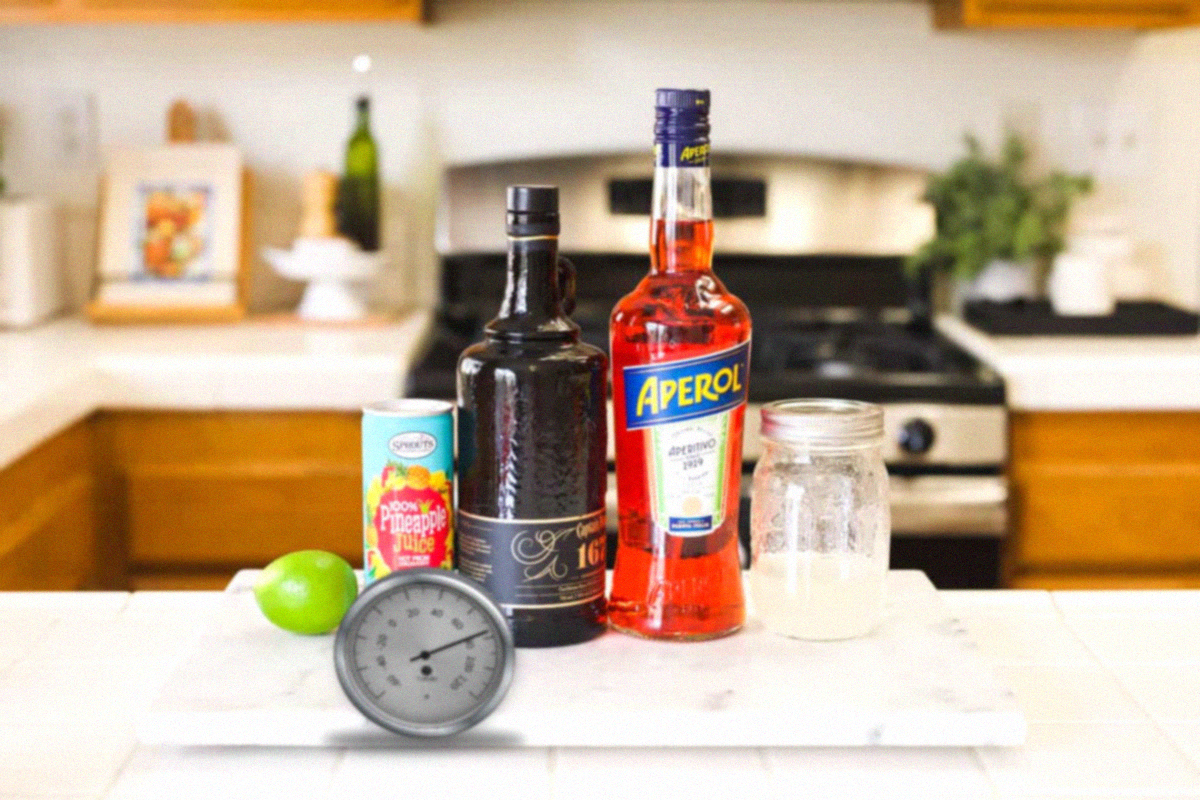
75
